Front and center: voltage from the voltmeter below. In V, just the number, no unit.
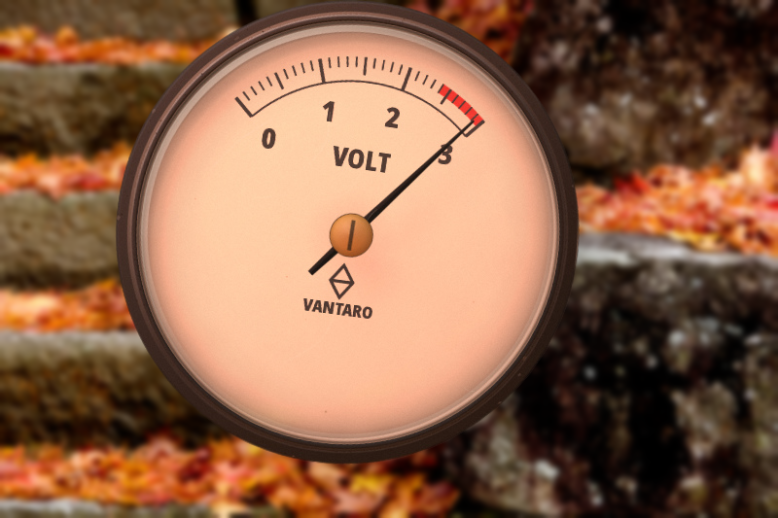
2.9
